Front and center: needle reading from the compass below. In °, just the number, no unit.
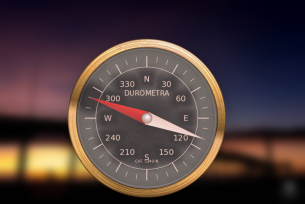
290
